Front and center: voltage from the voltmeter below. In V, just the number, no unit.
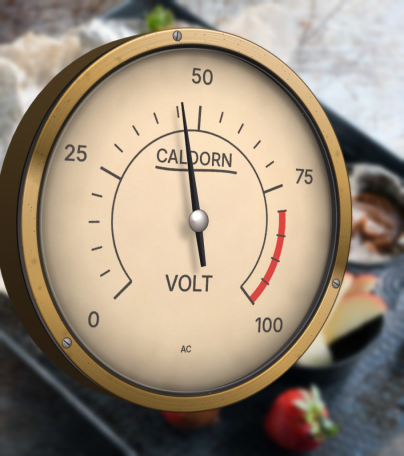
45
